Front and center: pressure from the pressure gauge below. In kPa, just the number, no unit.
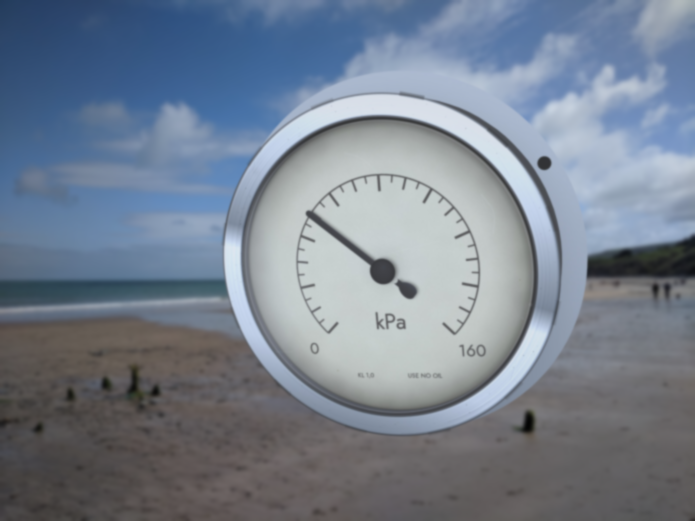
50
